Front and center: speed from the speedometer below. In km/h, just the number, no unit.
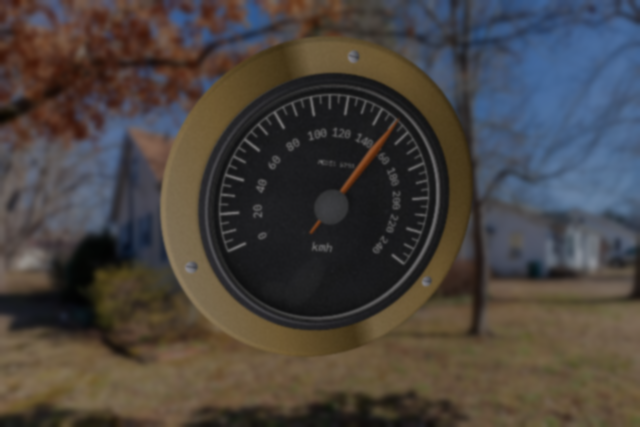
150
